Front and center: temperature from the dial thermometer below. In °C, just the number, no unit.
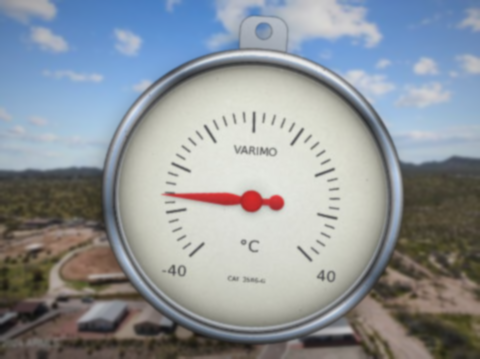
-26
